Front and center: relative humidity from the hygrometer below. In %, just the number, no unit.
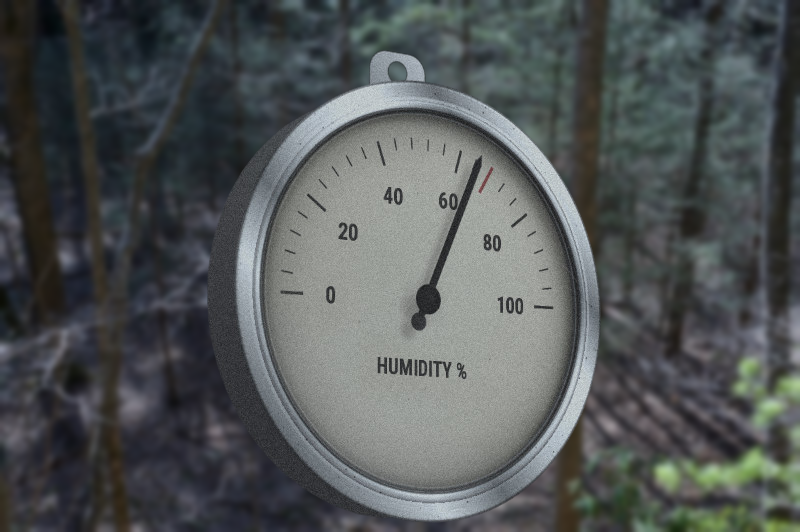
64
